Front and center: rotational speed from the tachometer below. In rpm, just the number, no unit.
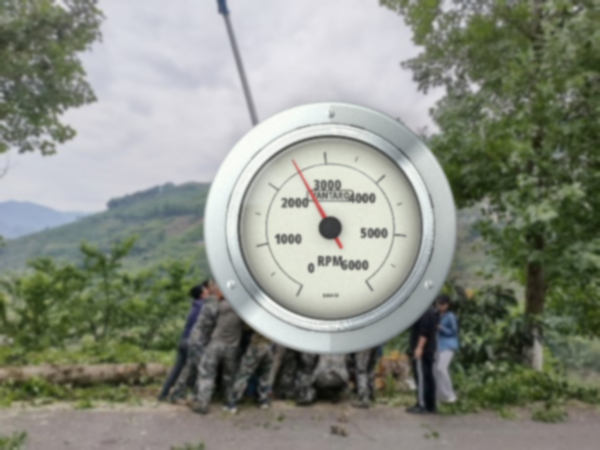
2500
